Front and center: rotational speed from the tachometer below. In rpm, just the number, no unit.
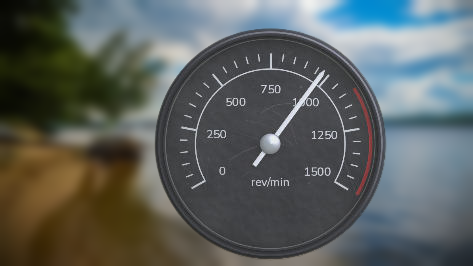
975
